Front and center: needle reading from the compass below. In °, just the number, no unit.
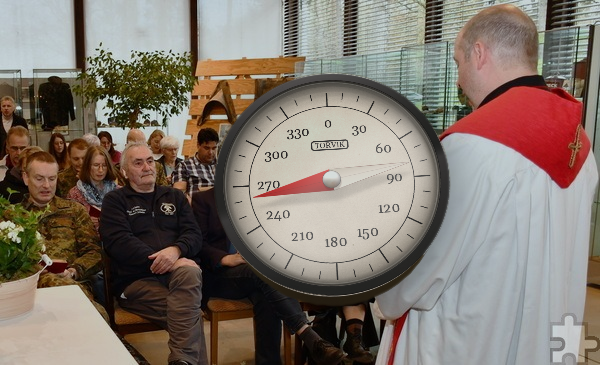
260
